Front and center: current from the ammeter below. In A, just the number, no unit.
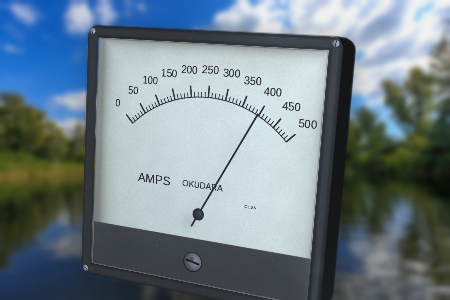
400
